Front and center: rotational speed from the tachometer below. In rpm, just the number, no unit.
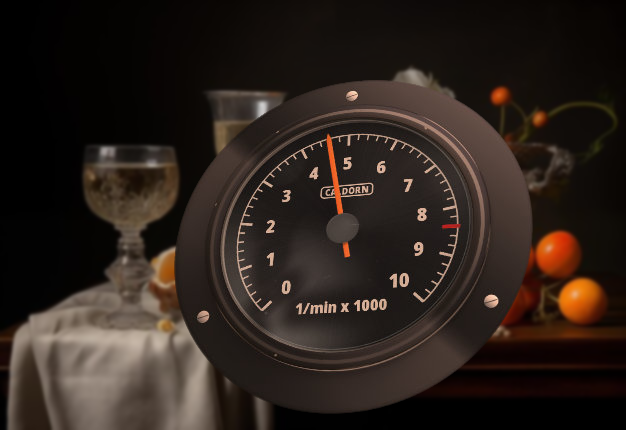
4600
